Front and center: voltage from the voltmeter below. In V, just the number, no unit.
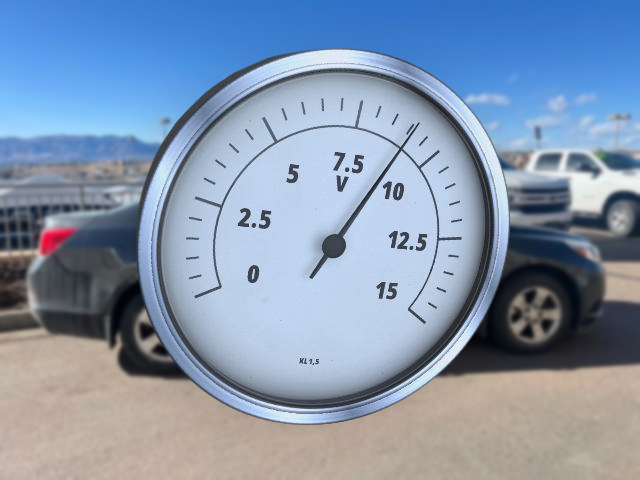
9
